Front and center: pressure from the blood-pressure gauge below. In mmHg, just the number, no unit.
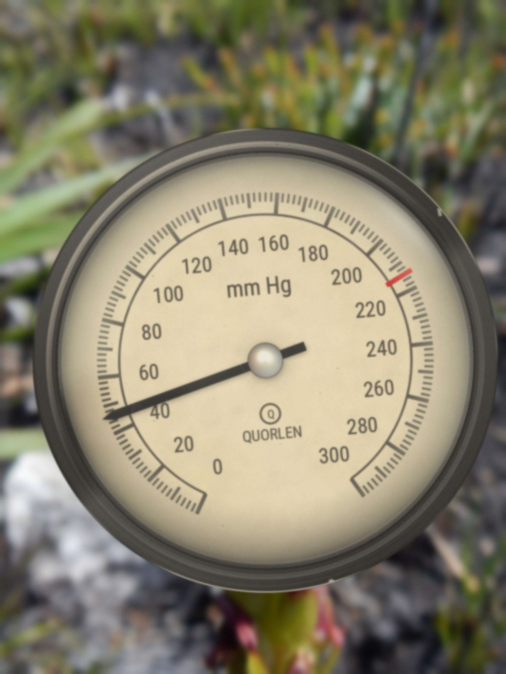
46
